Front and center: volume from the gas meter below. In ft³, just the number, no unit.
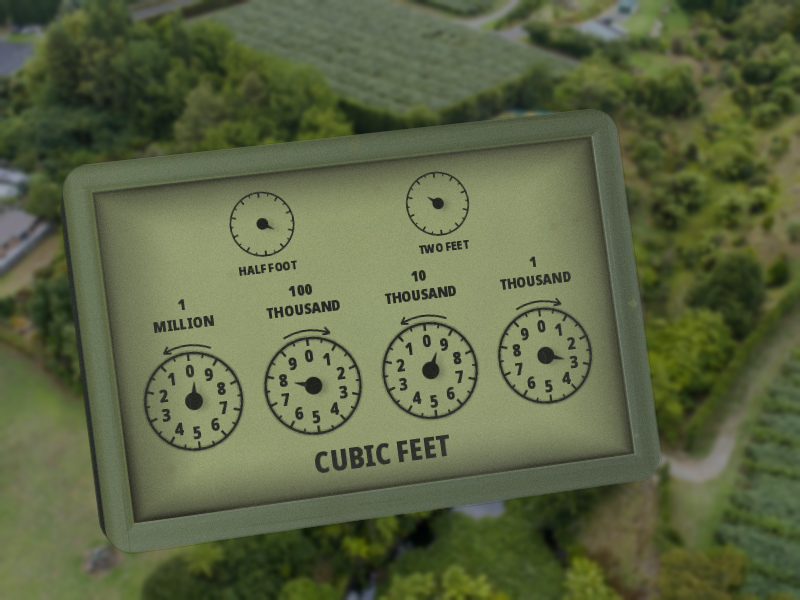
979300
